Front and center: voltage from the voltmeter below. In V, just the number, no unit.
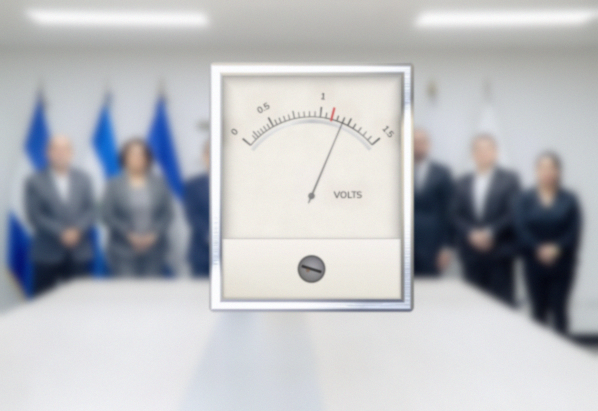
1.2
